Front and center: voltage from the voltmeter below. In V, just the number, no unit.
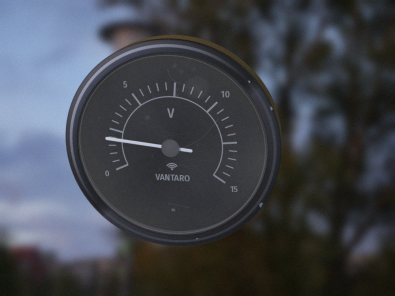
2
